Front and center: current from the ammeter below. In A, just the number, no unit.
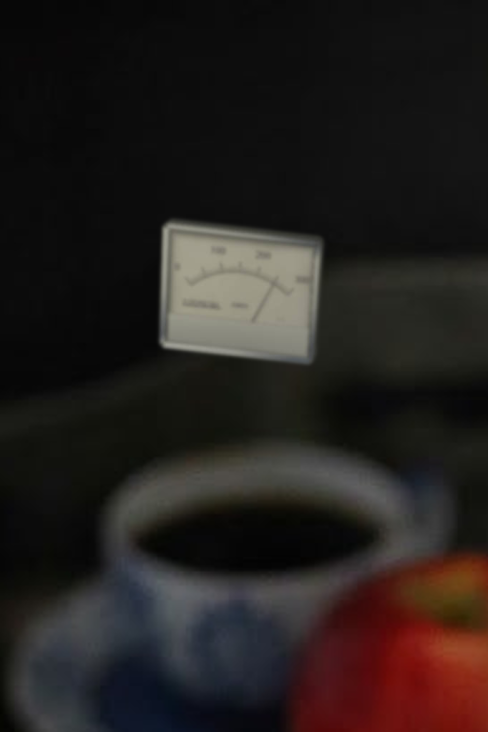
250
